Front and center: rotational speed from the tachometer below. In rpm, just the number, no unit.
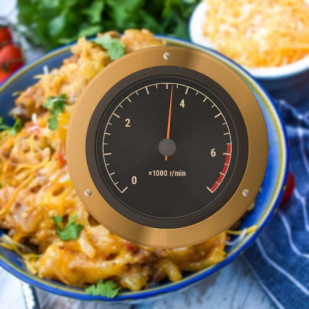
3625
